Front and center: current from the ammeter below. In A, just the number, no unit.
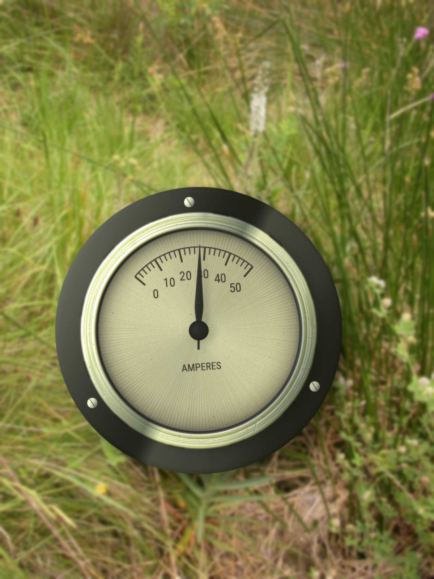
28
